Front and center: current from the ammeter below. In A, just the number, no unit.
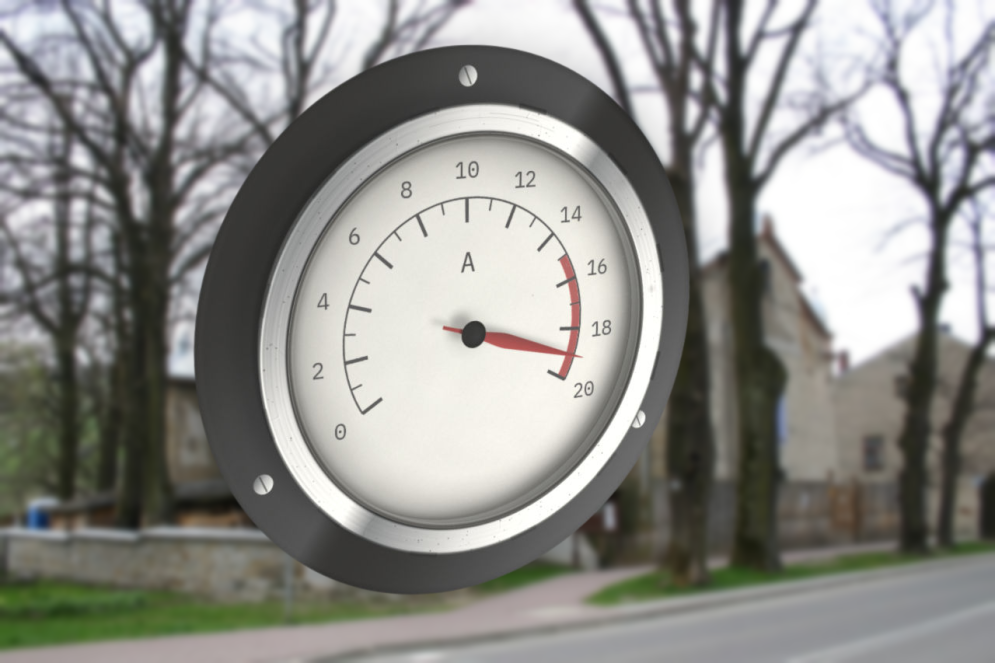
19
